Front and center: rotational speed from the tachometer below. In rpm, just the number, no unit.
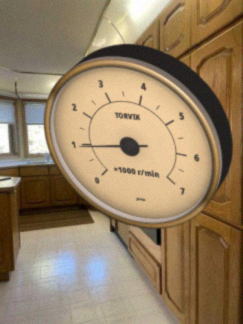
1000
